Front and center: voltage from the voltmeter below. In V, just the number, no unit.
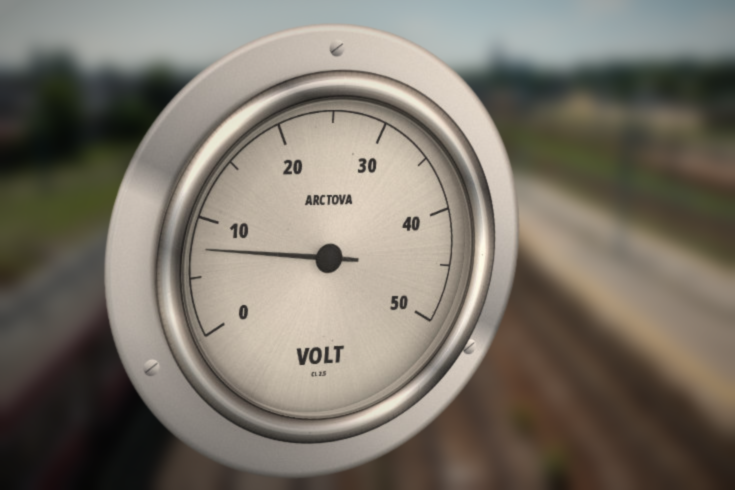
7.5
